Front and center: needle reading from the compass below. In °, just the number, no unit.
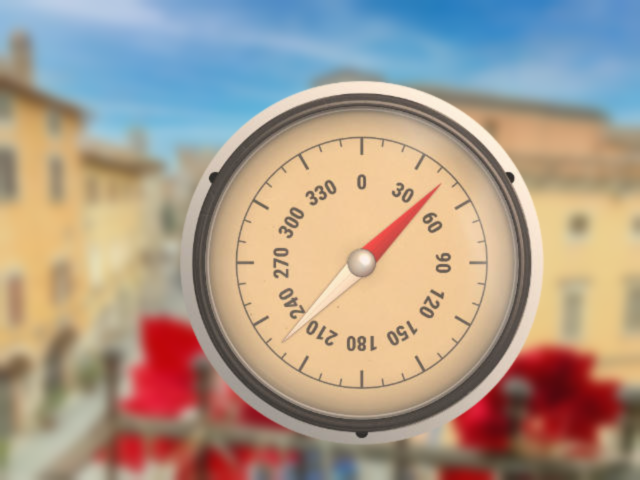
45
